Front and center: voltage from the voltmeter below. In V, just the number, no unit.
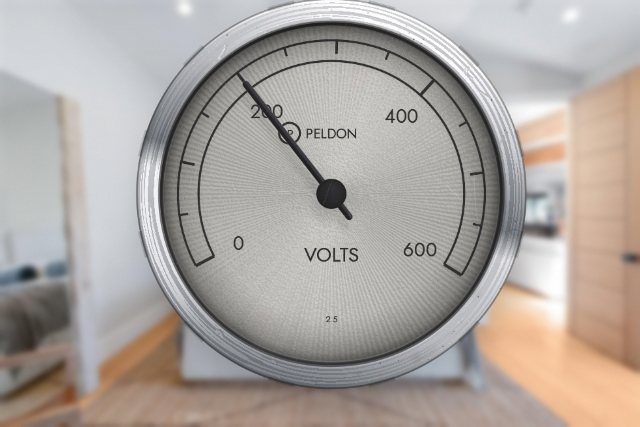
200
